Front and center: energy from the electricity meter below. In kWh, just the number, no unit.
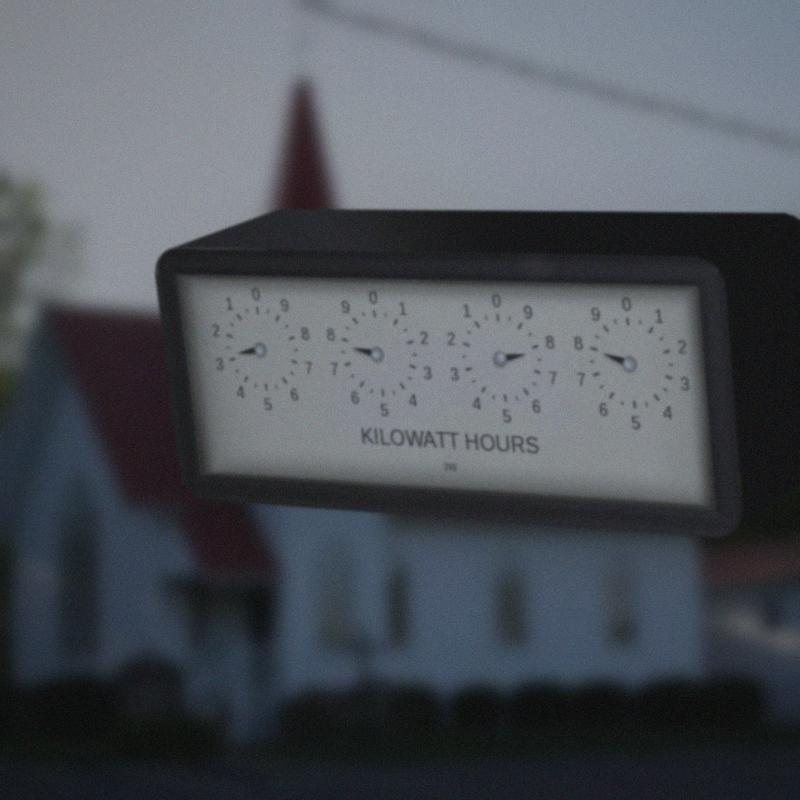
2778
